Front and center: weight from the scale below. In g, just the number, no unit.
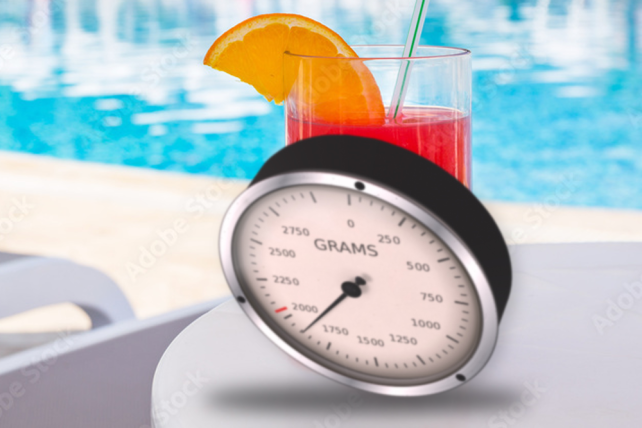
1900
